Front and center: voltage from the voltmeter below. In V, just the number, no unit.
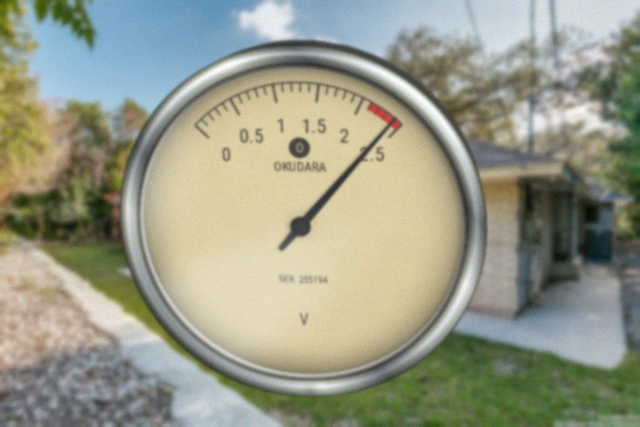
2.4
